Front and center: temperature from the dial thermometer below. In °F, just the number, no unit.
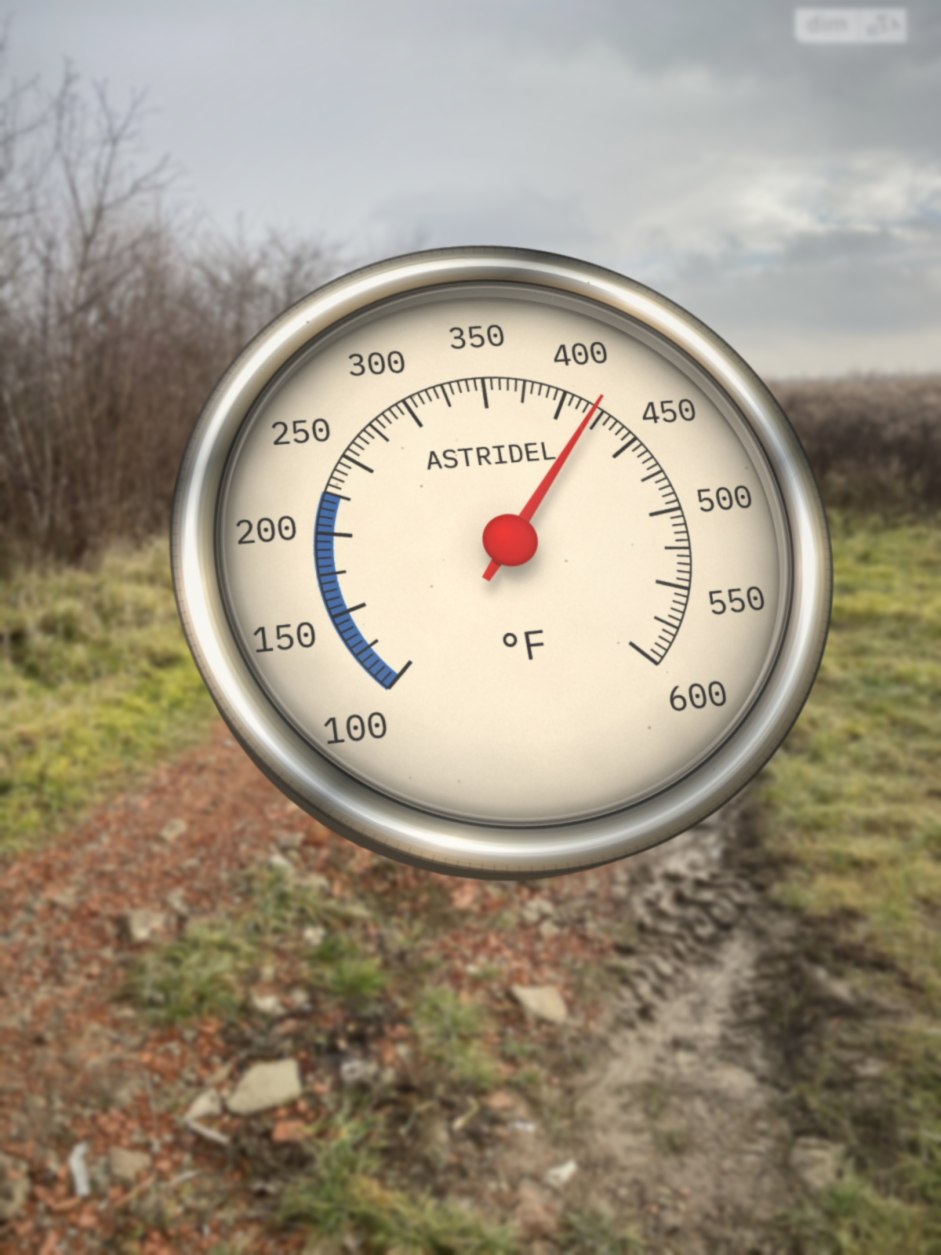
420
